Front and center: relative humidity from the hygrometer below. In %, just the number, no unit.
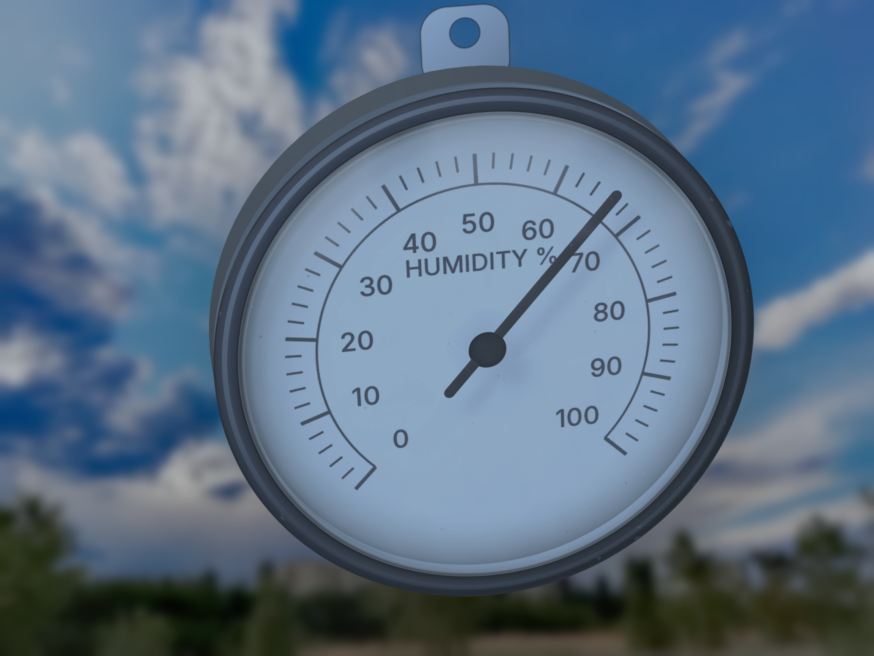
66
